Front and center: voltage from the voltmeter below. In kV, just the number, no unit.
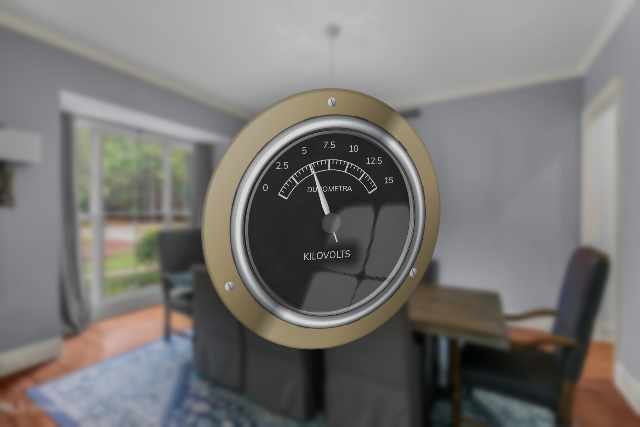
5
